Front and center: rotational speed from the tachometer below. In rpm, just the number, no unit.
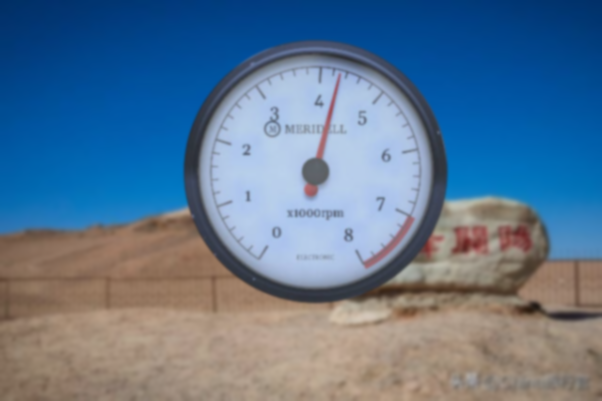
4300
